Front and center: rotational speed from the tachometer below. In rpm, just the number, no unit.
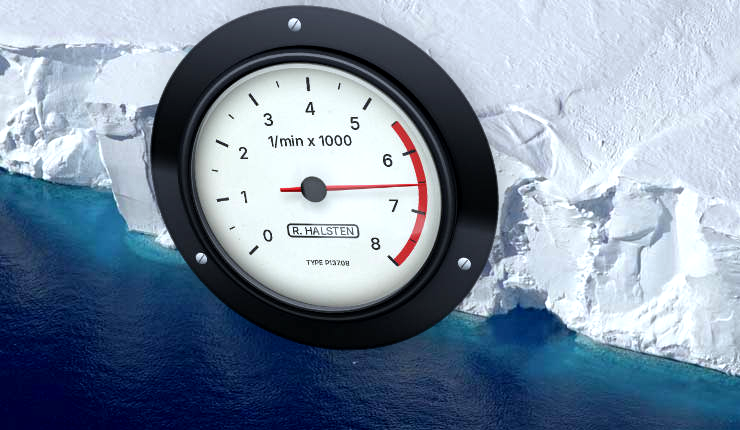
6500
